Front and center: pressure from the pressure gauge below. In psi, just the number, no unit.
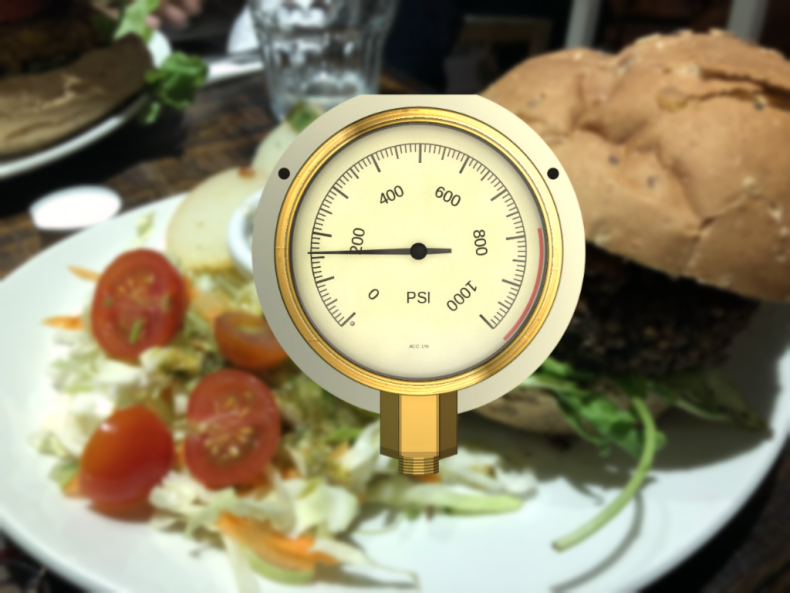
160
